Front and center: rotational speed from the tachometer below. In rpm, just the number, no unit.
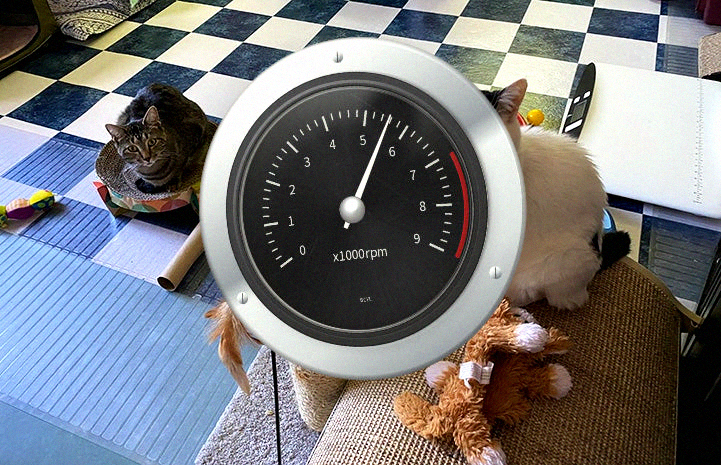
5600
